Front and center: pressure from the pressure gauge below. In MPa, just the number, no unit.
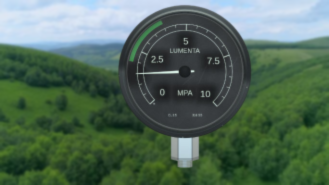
1.5
